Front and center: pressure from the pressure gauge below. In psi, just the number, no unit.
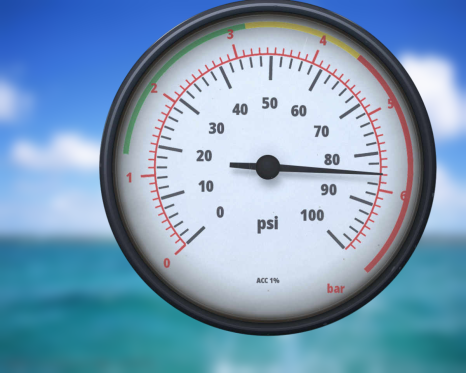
84
